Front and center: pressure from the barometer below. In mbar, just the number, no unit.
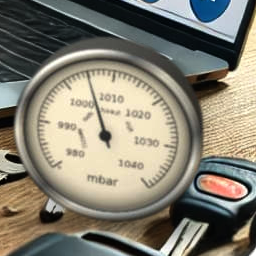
1005
